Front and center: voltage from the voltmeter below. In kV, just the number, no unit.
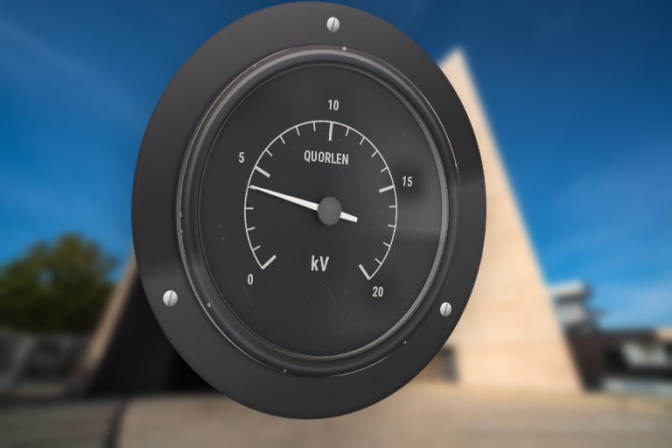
4
